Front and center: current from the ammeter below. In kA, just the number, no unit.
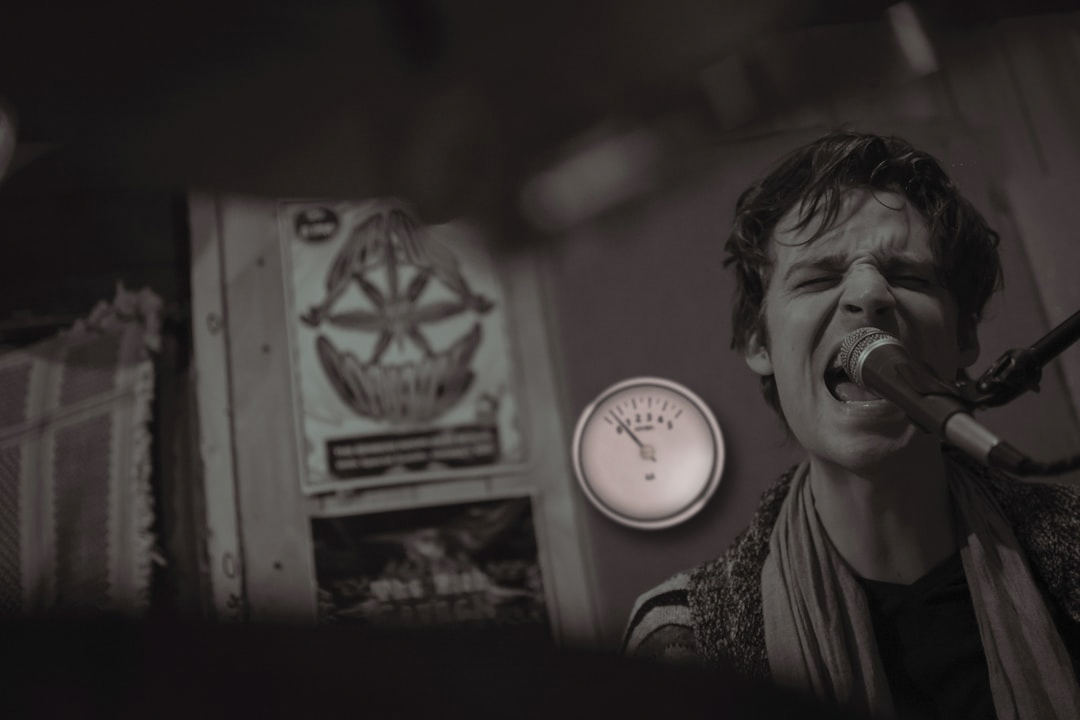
0.5
